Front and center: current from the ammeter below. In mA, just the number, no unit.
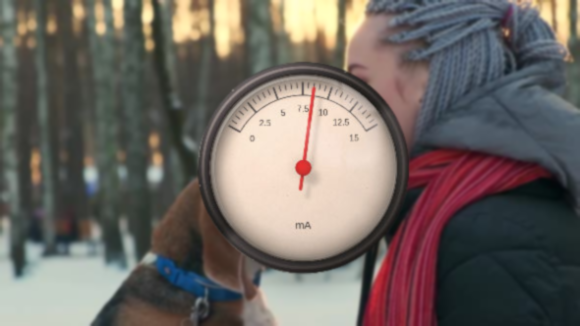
8.5
